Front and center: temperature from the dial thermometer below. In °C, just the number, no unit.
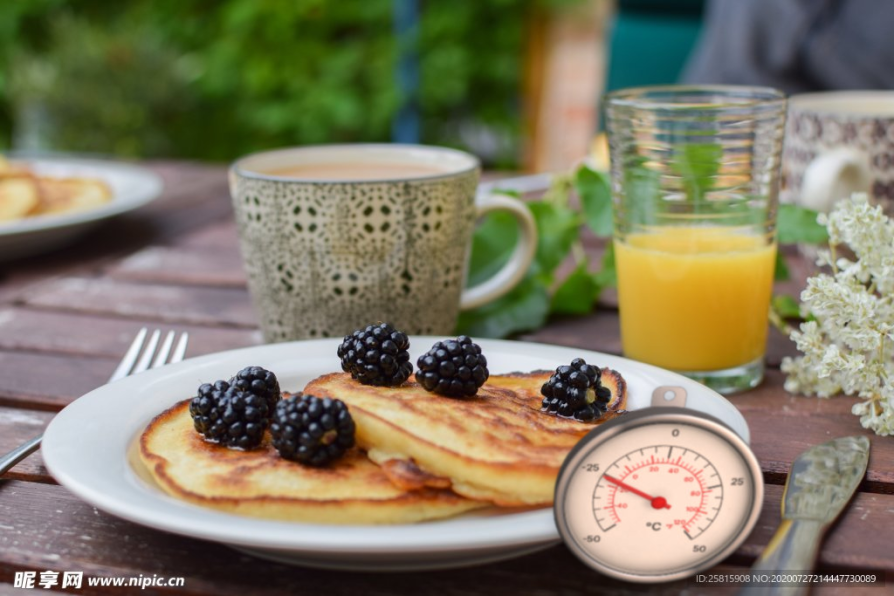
-25
